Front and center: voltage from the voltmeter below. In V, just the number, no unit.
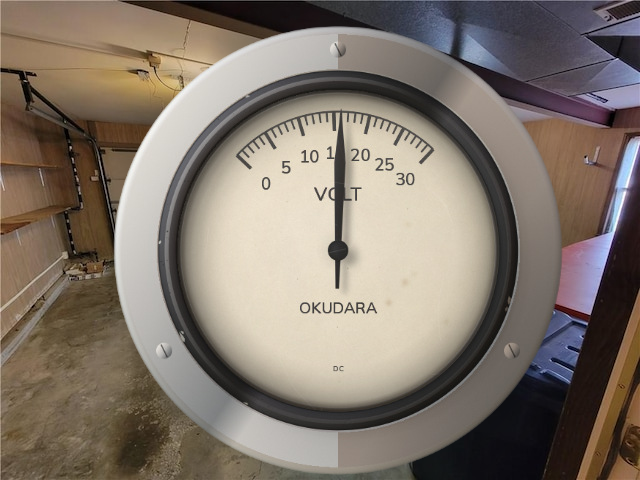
16
